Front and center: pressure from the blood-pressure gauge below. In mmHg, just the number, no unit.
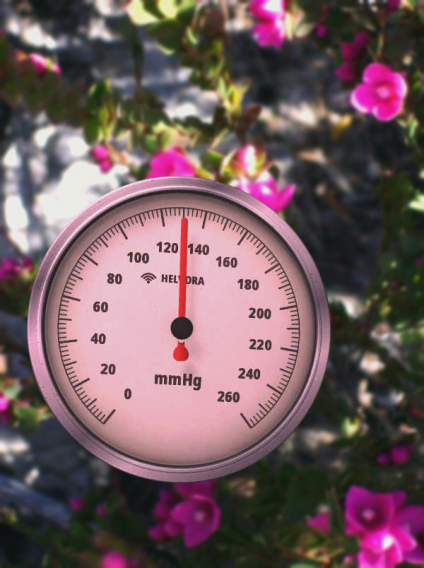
130
